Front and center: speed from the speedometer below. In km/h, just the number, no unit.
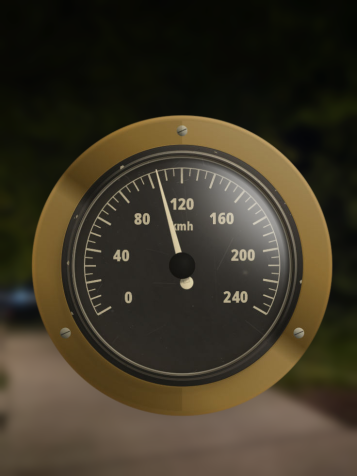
105
